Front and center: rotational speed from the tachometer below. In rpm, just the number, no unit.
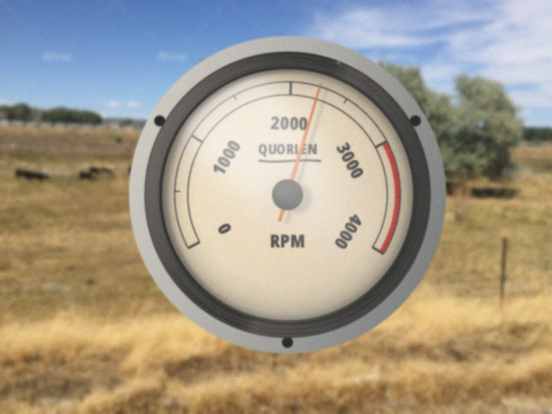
2250
